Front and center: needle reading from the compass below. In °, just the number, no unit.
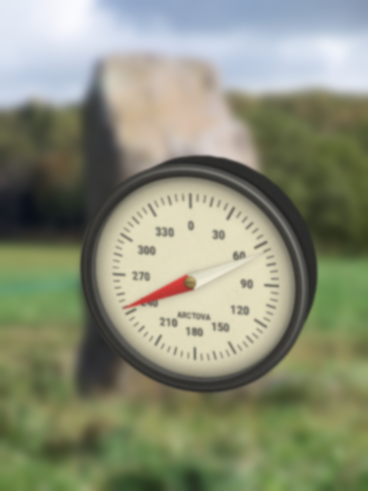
245
